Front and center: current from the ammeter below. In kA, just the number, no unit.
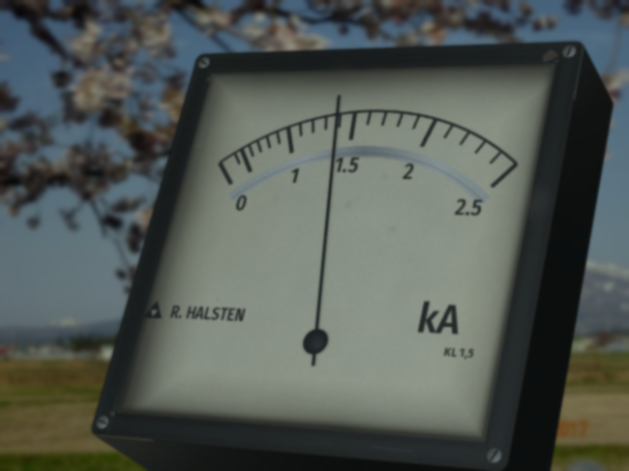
1.4
